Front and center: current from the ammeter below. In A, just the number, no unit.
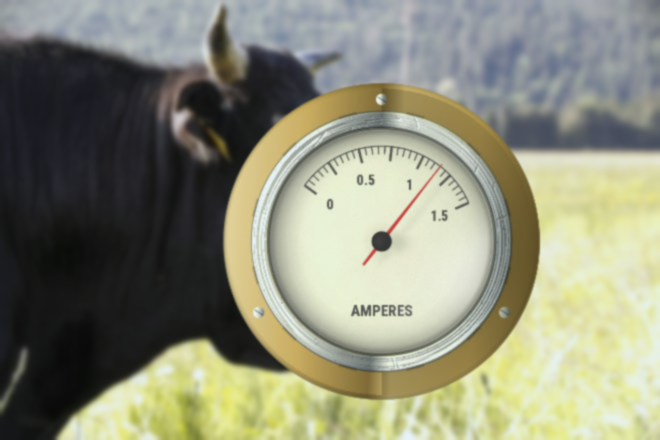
1.15
